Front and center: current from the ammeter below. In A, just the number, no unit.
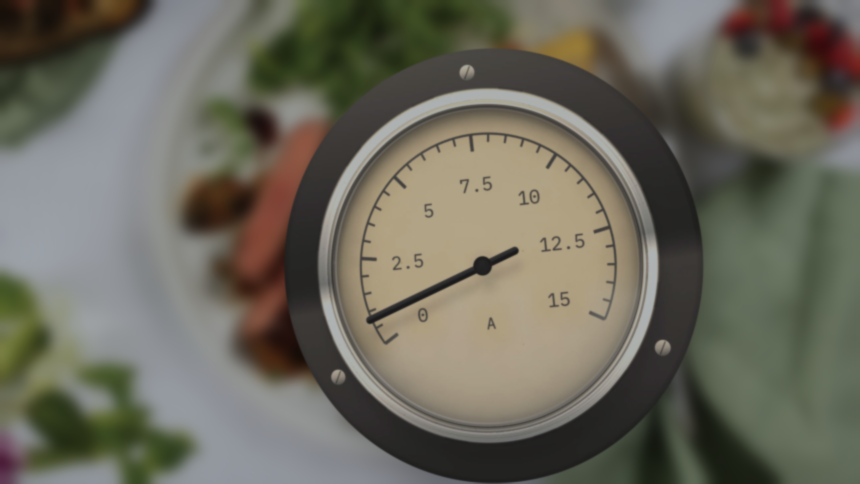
0.75
